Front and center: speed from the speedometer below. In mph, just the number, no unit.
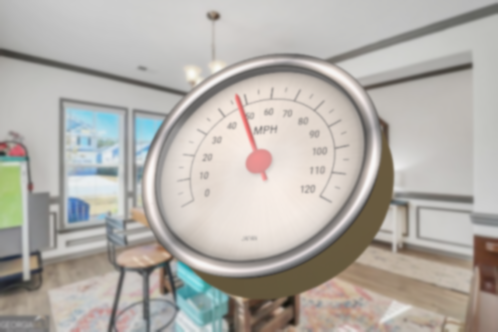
47.5
